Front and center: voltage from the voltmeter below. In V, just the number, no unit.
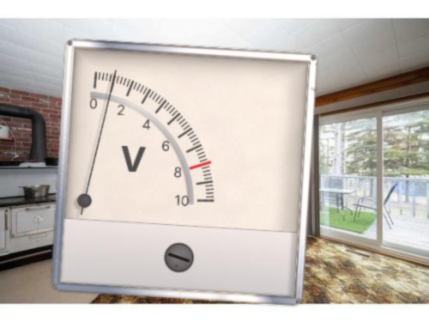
1
